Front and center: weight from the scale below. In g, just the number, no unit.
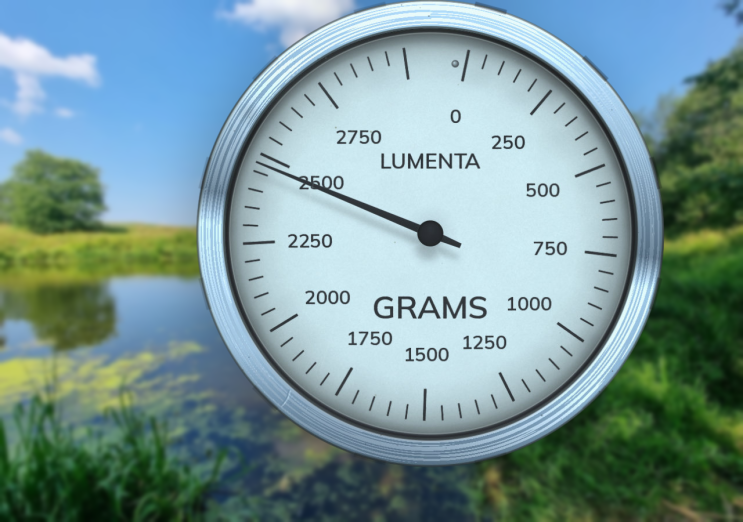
2475
